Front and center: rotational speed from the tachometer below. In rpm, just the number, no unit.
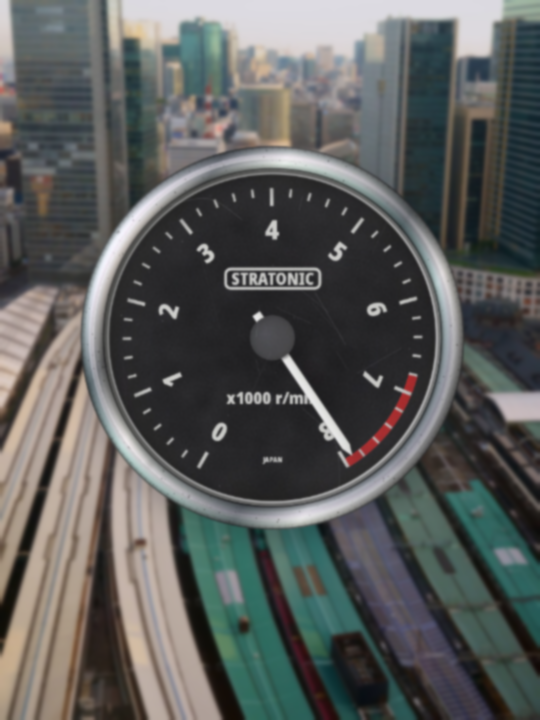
7900
